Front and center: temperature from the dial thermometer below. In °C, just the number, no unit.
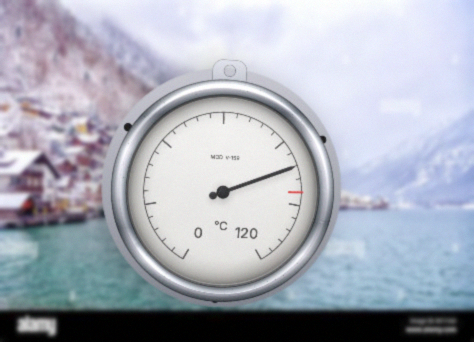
88
